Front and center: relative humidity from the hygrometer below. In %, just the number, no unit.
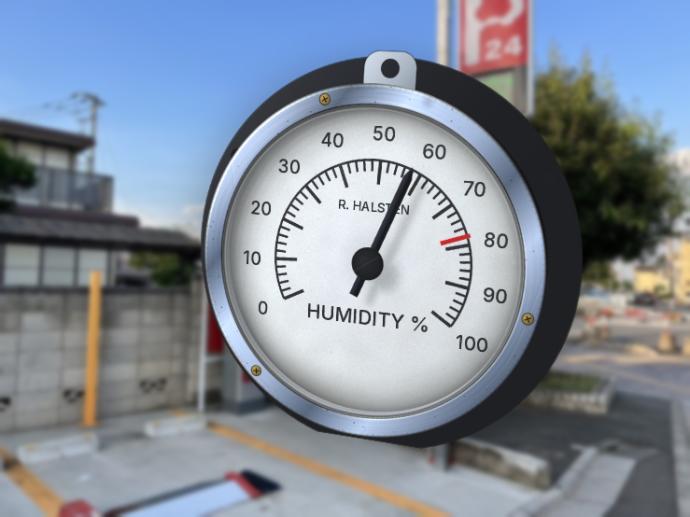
58
